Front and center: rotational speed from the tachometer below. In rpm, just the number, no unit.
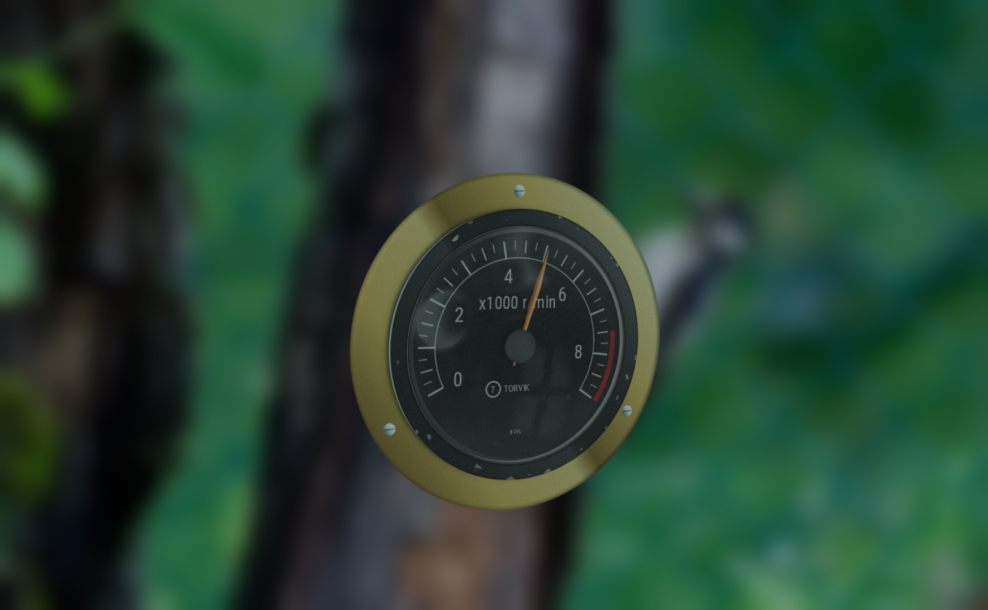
5000
